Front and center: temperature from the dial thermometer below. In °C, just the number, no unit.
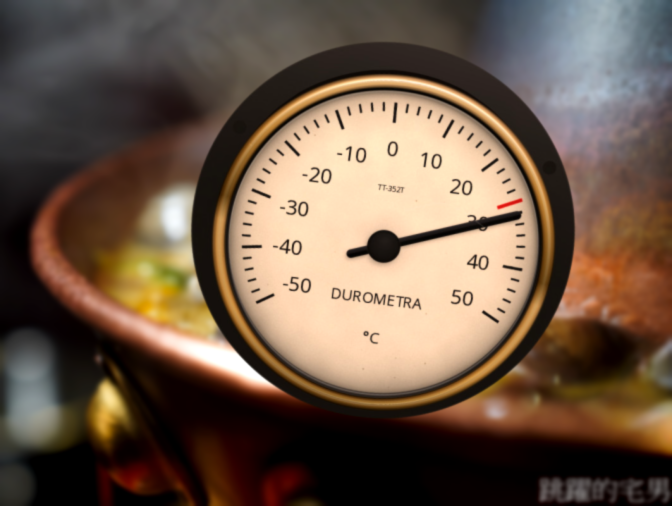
30
